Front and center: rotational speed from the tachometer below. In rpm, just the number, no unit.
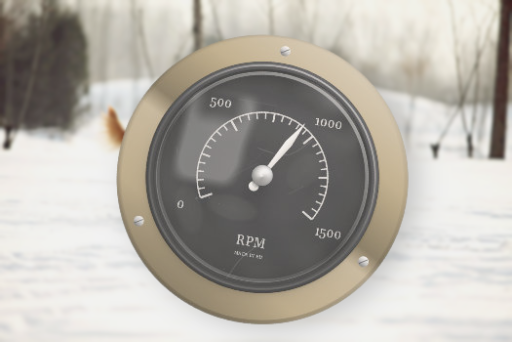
925
